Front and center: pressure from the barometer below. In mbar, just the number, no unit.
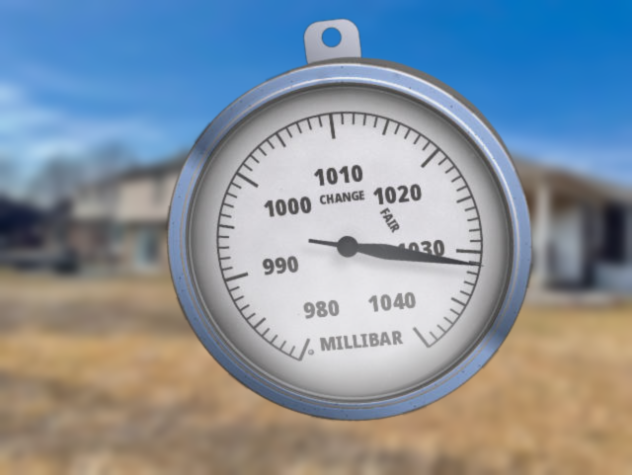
1031
